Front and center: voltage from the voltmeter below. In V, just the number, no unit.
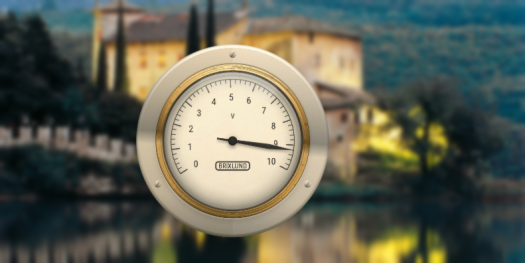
9.2
